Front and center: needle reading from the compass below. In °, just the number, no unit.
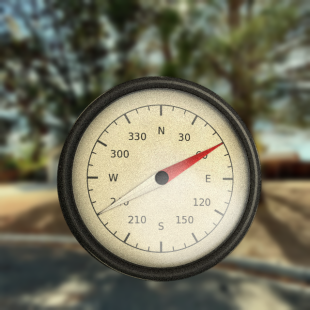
60
